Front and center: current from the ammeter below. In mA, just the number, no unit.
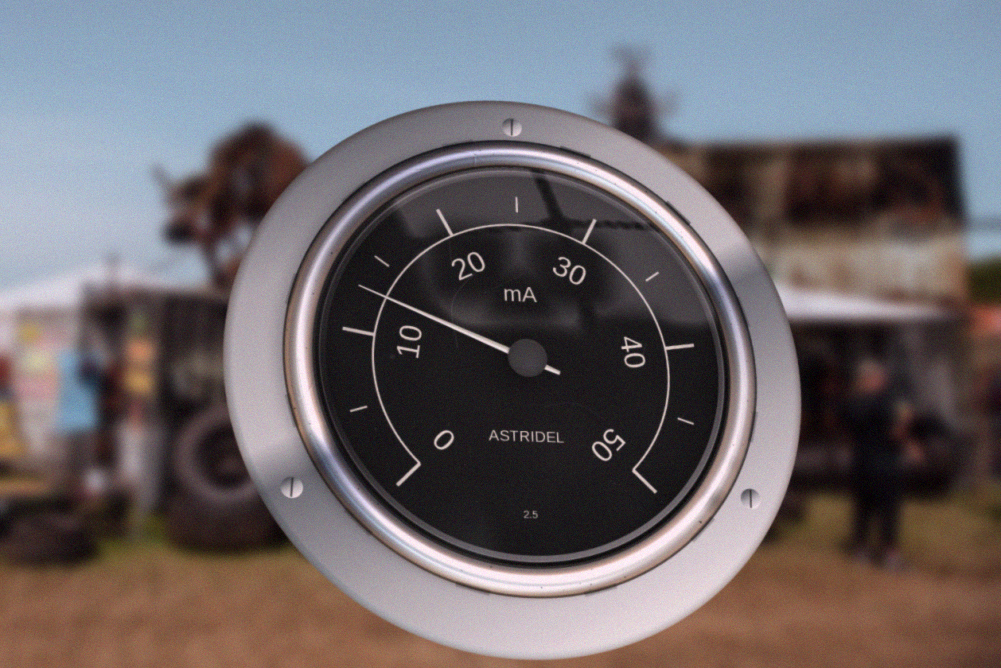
12.5
